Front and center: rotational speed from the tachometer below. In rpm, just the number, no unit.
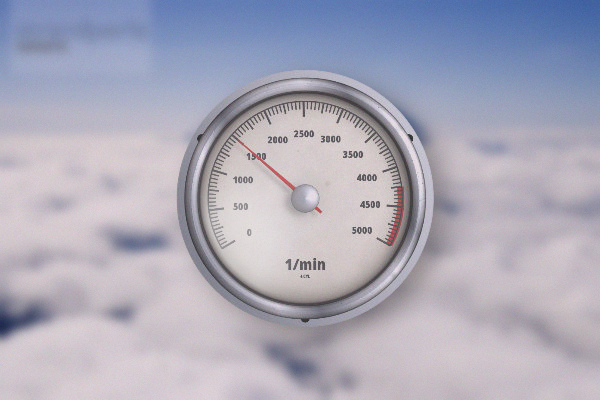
1500
